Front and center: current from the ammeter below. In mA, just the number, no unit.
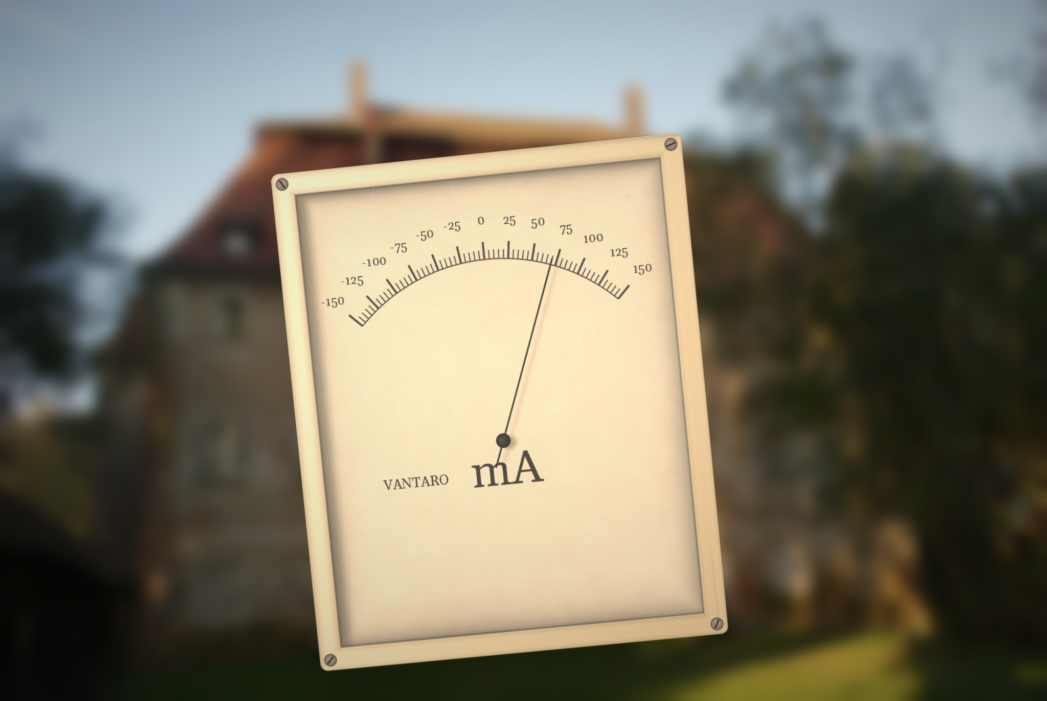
70
